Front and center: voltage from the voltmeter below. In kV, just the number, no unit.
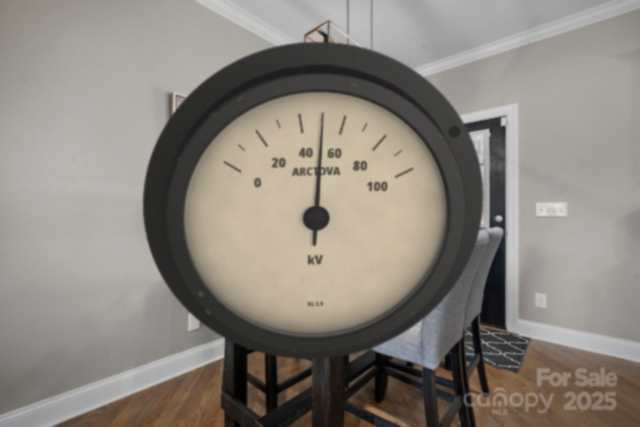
50
